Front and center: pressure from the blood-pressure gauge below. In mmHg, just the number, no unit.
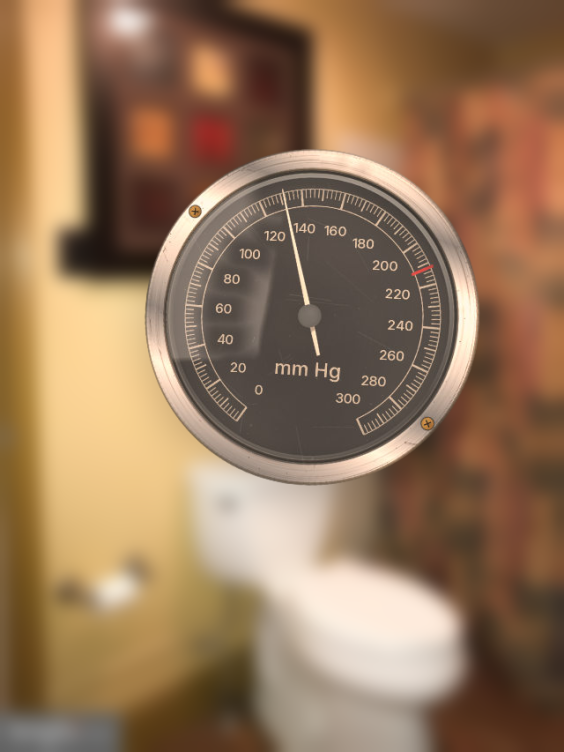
132
